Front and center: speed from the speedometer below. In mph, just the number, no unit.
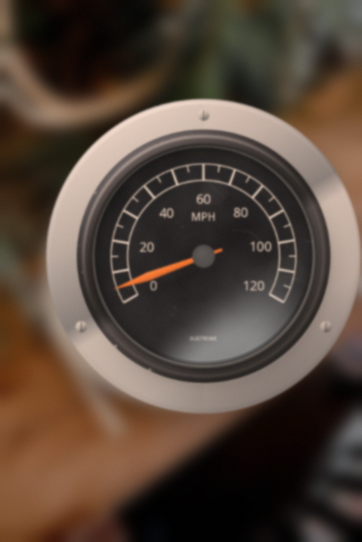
5
